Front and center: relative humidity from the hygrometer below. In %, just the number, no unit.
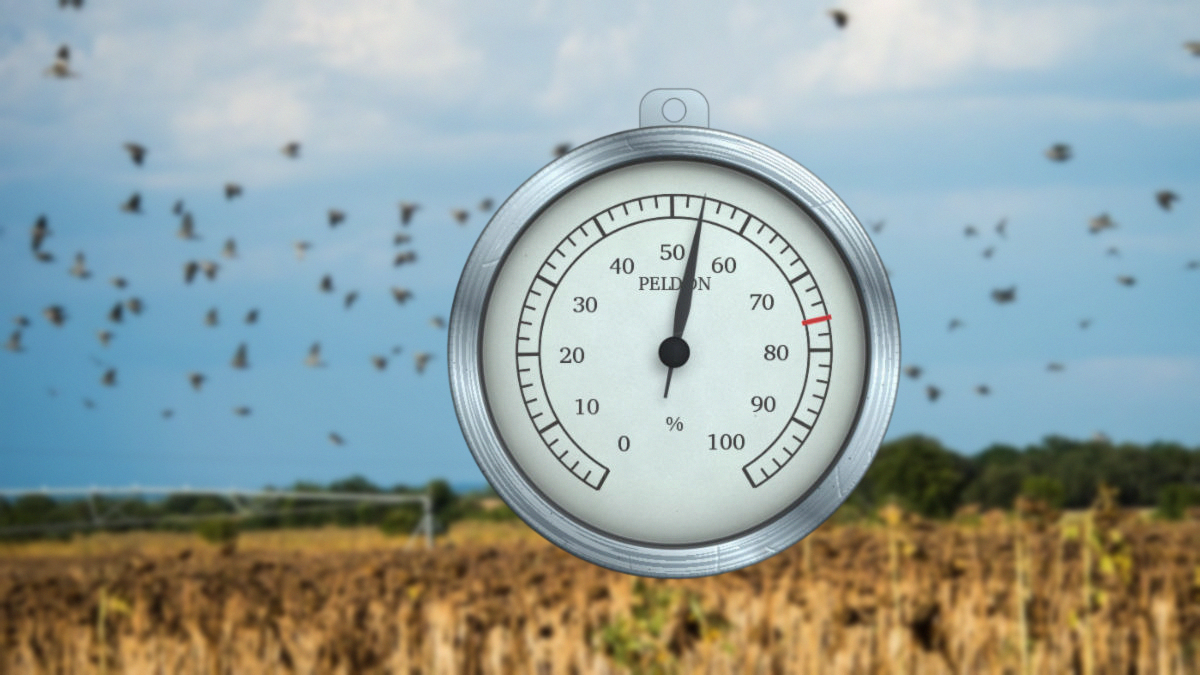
54
